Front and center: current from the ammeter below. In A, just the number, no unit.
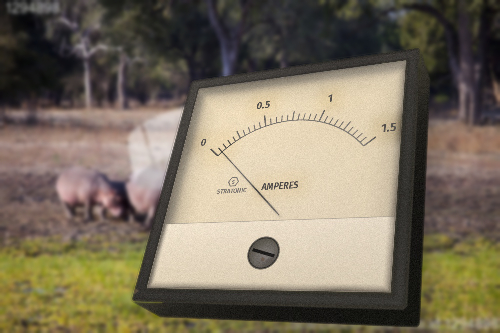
0.05
